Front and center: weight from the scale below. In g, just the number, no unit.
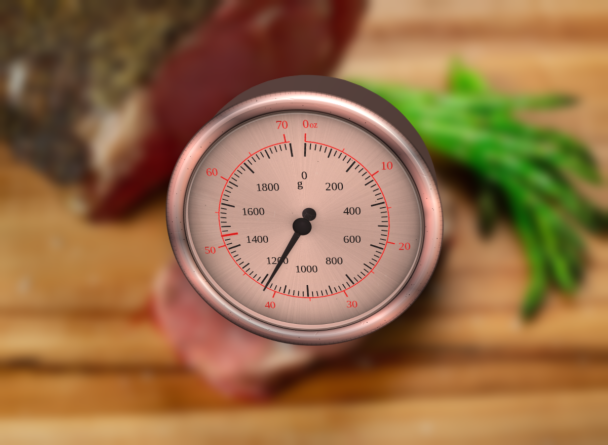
1180
